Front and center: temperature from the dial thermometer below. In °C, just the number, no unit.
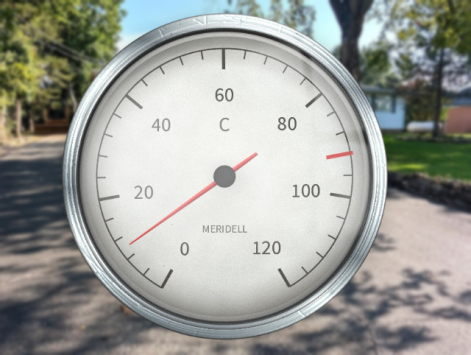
10
